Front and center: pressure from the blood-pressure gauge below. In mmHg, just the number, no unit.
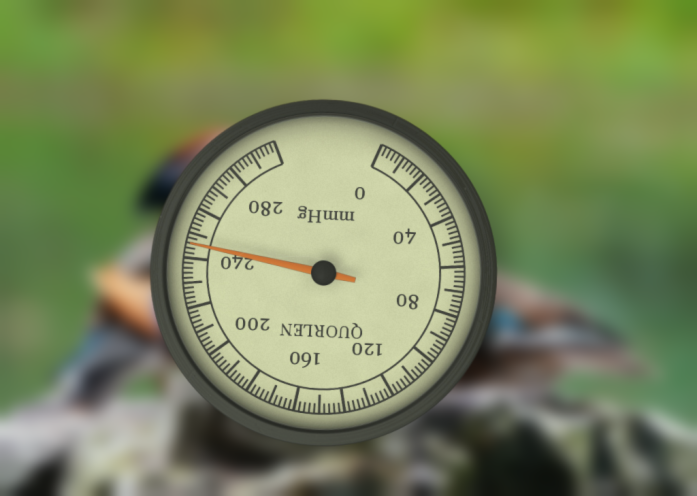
246
